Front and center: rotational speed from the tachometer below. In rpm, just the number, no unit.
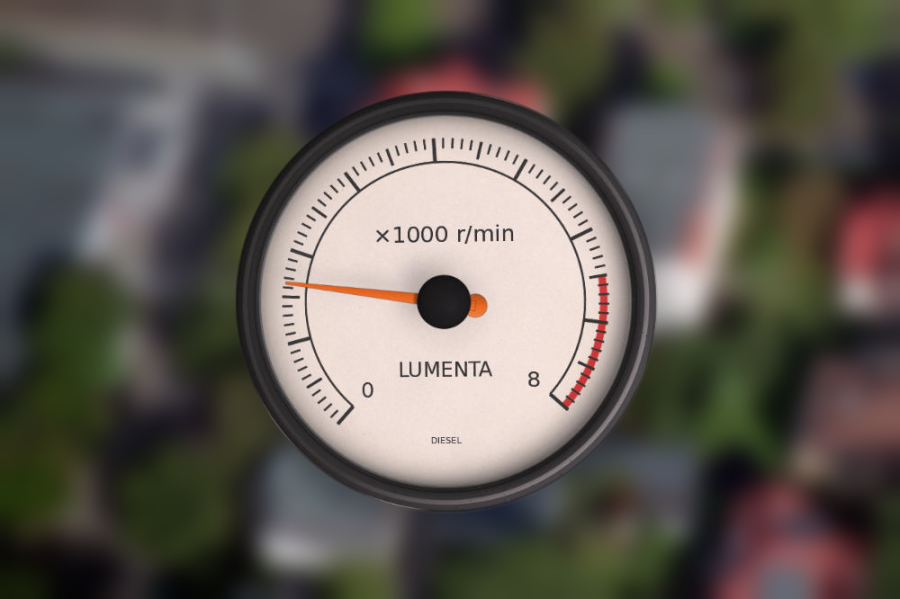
1650
